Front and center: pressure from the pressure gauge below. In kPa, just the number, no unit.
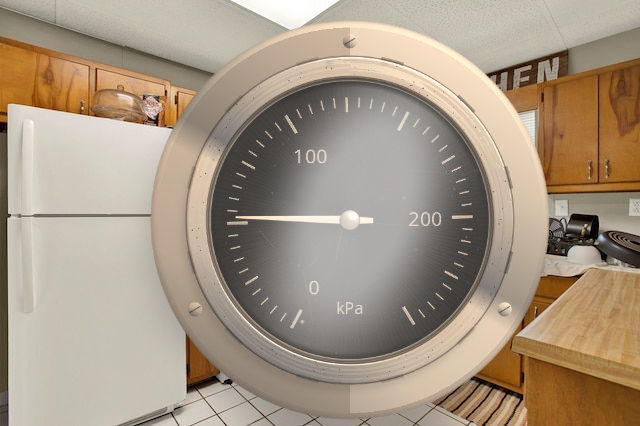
52.5
